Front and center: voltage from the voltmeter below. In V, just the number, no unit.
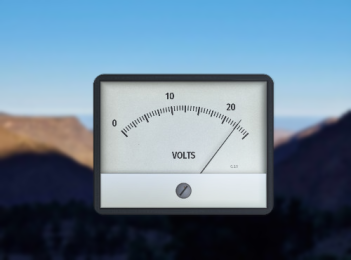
22.5
